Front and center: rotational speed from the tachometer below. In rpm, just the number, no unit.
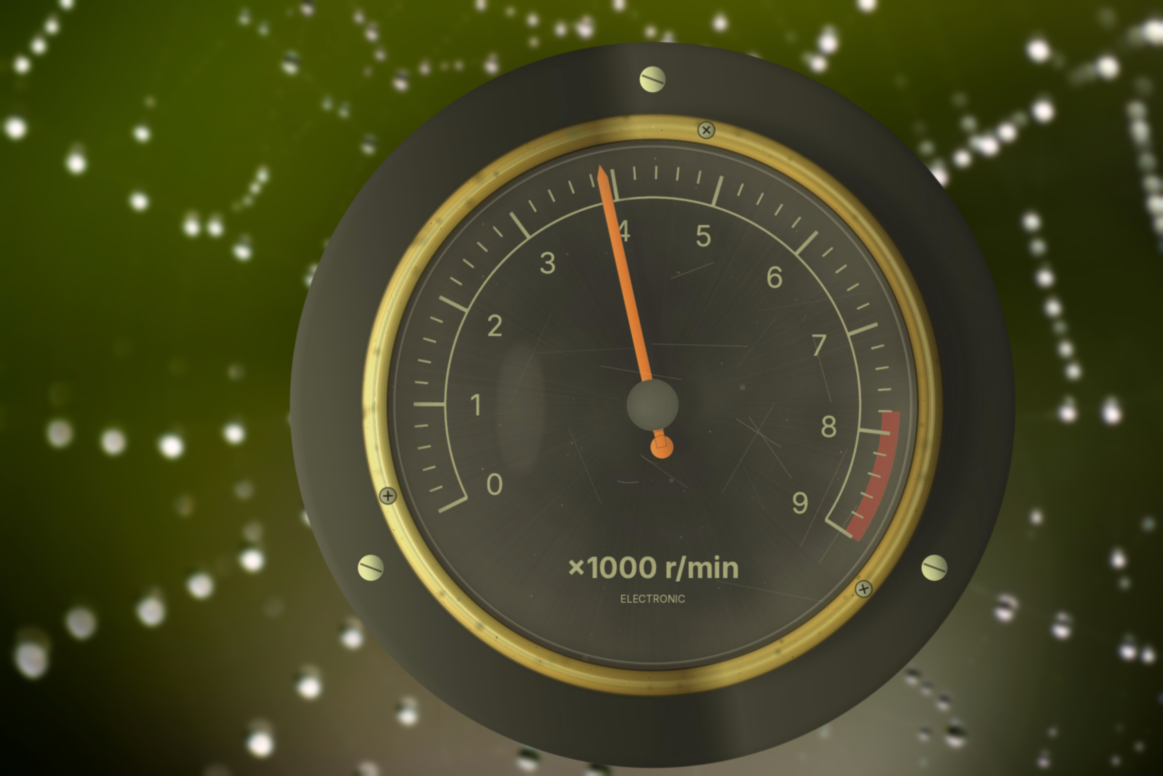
3900
